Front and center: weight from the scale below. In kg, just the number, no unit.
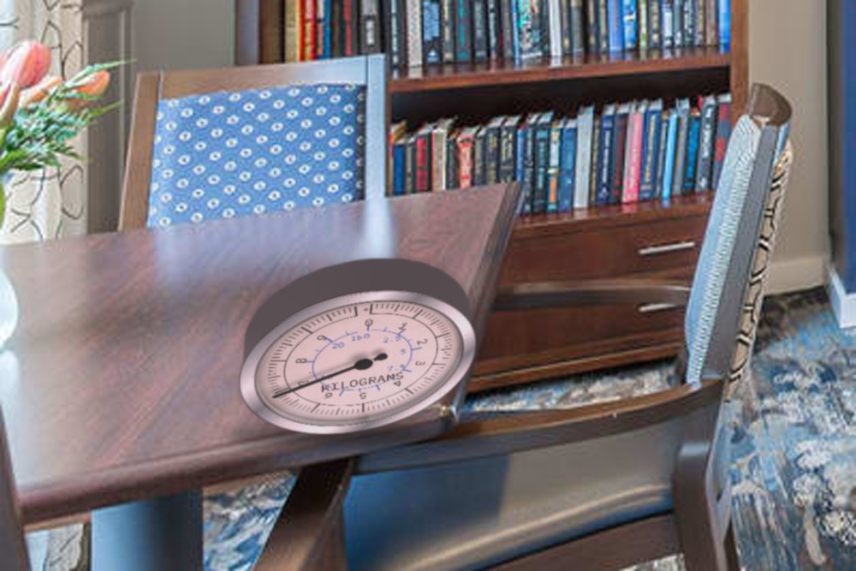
7
